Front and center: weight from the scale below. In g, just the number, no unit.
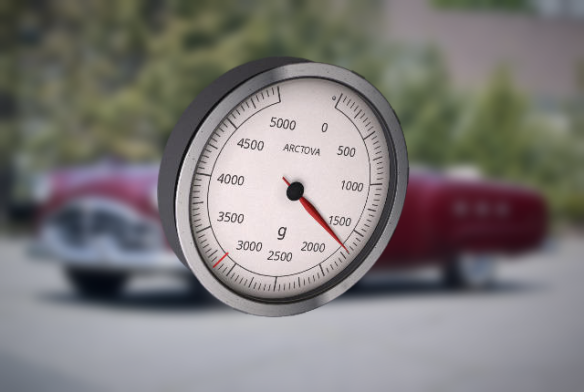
1700
